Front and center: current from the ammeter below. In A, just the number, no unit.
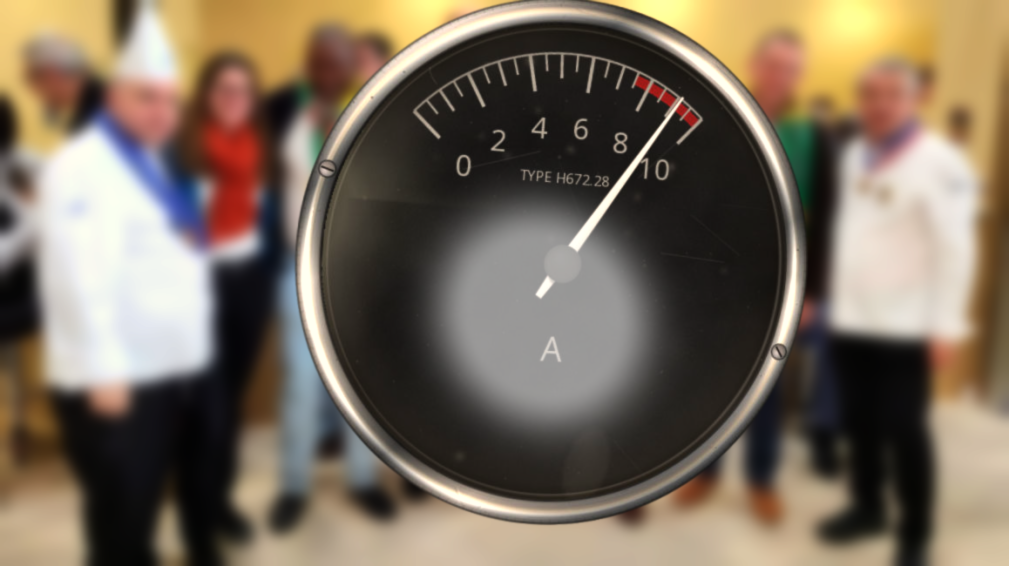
9
